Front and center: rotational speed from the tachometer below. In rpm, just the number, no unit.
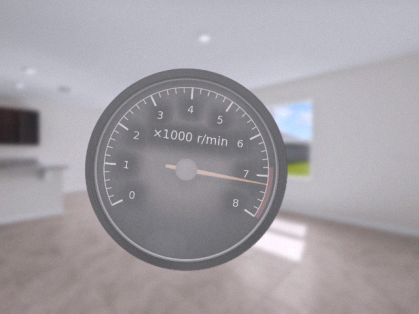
7200
